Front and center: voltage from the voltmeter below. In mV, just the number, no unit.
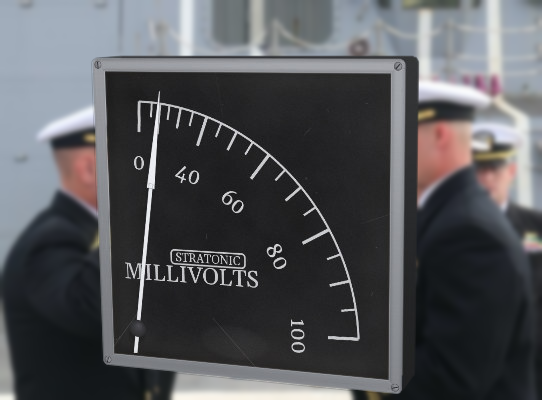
20
